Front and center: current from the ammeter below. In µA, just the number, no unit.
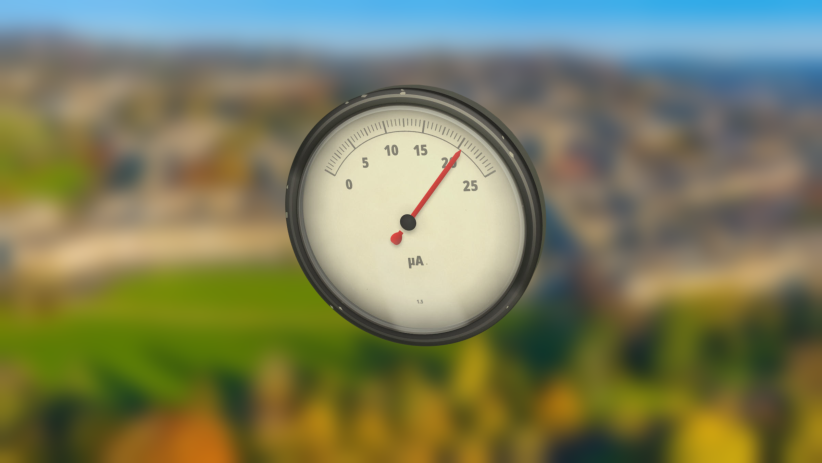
20.5
